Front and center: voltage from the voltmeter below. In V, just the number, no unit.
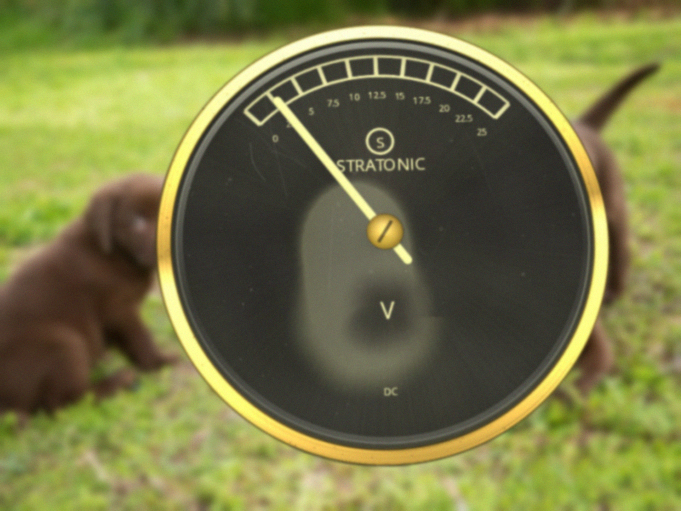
2.5
